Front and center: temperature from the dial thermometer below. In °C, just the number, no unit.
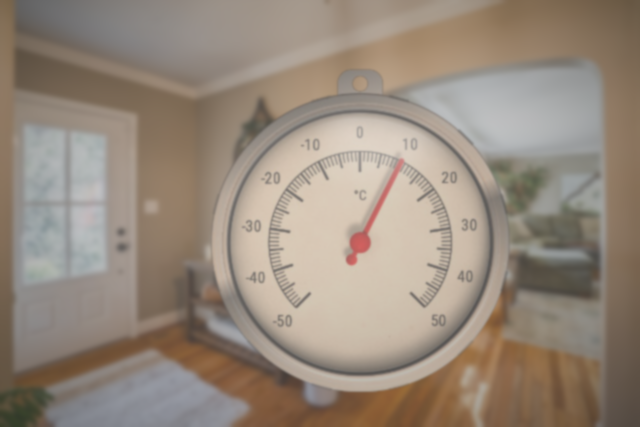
10
